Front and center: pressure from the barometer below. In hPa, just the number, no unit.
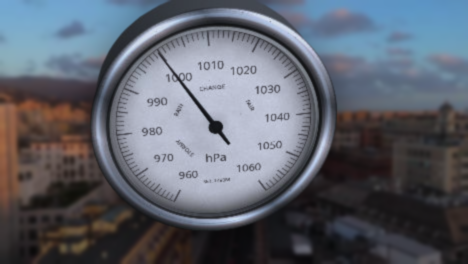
1000
